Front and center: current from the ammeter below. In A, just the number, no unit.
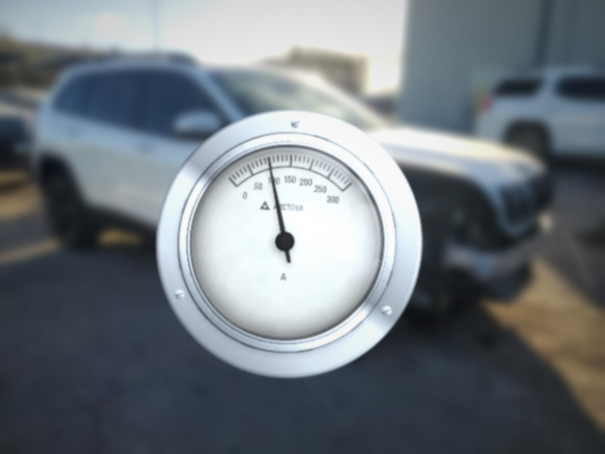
100
